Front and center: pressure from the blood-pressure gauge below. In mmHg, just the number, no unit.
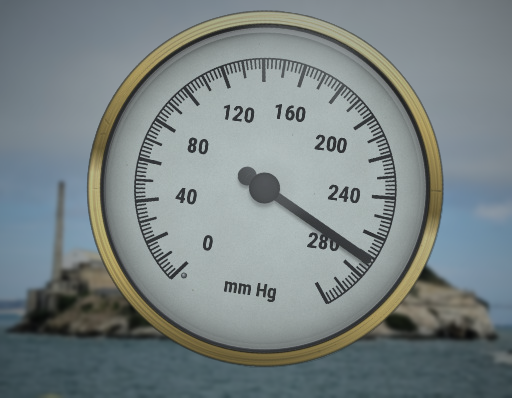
272
